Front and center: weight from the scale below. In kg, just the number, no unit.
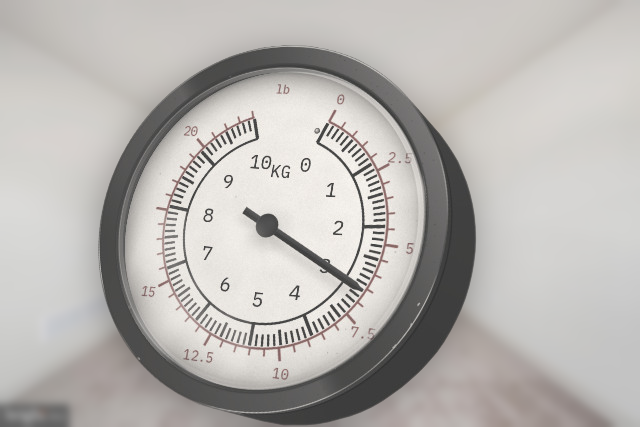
3
